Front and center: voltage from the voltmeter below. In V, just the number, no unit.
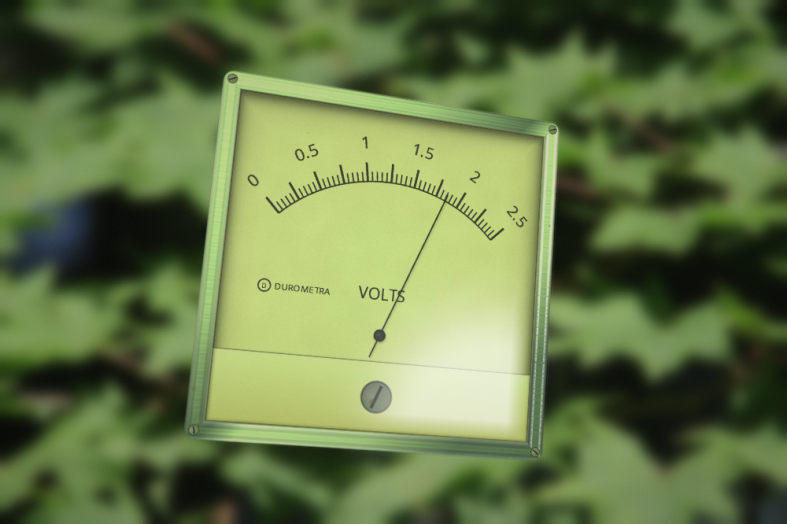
1.85
